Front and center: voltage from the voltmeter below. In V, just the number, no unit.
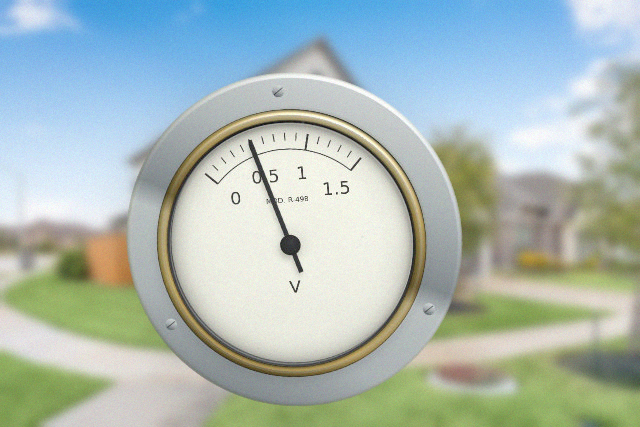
0.5
